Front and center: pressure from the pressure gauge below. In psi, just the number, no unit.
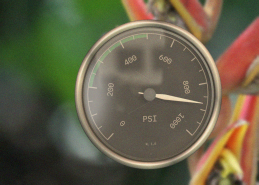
875
